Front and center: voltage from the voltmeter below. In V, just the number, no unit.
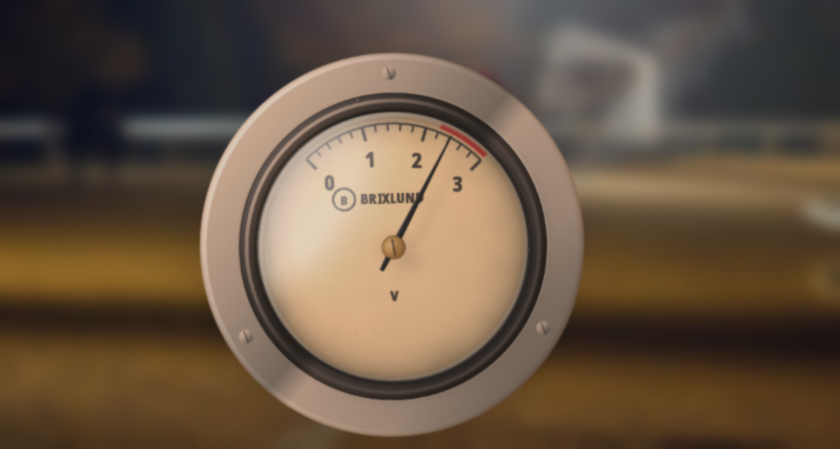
2.4
